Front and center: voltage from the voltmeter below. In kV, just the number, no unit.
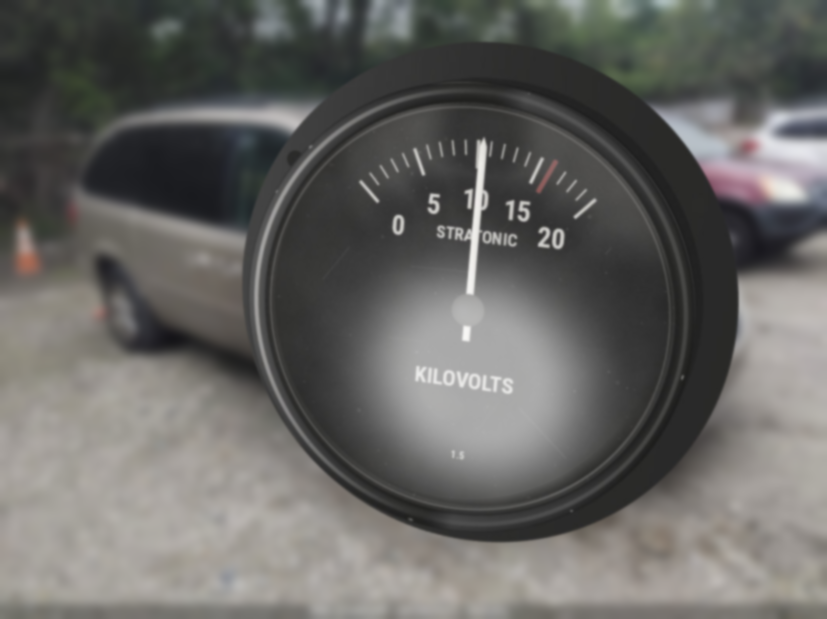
10.5
